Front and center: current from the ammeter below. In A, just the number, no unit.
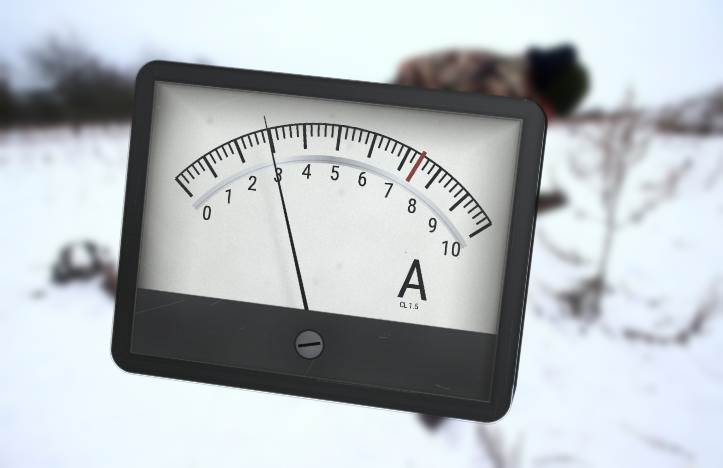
3
